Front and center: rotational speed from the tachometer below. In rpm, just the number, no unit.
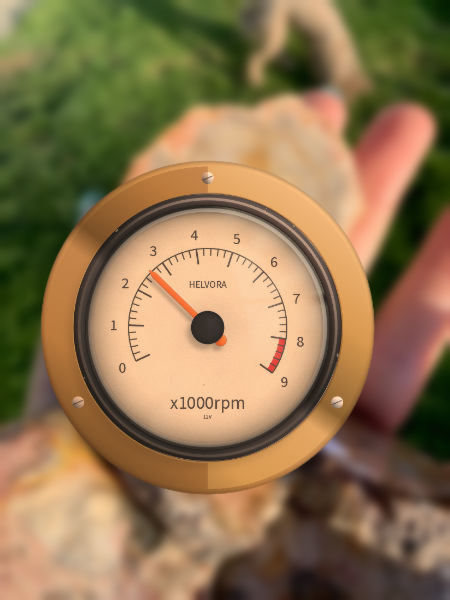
2600
